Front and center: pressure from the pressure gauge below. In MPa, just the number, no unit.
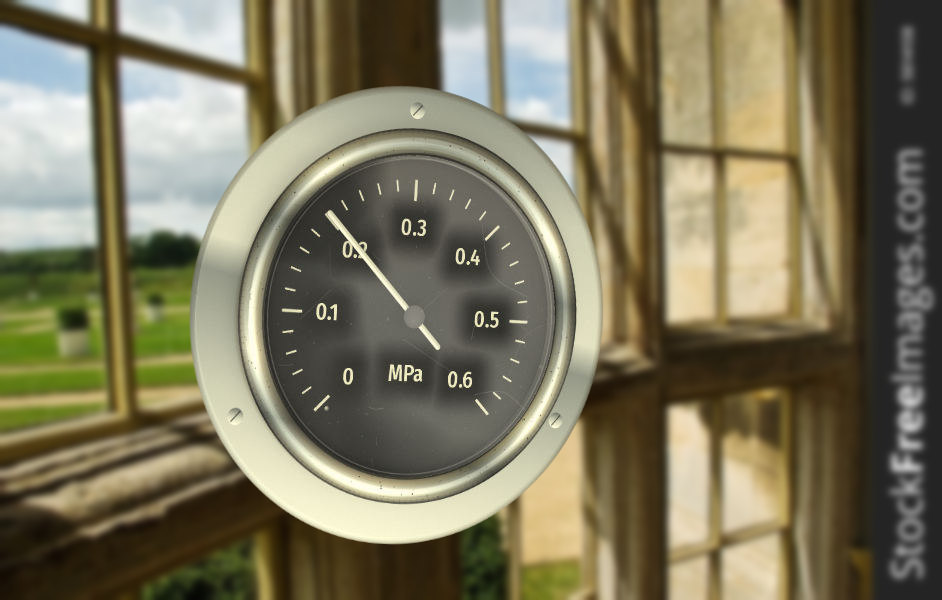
0.2
